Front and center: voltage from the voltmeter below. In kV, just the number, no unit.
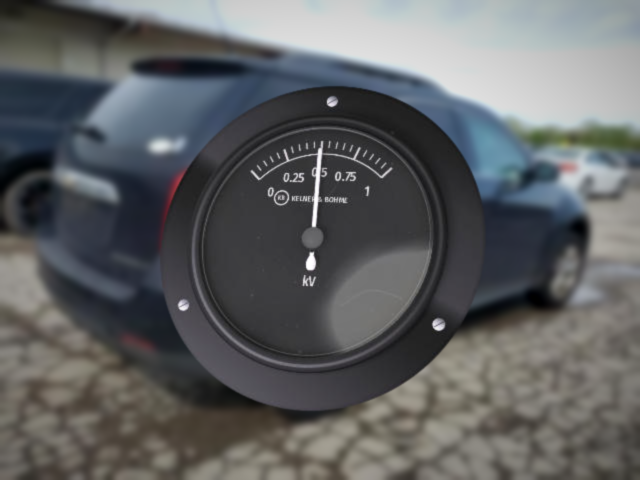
0.5
